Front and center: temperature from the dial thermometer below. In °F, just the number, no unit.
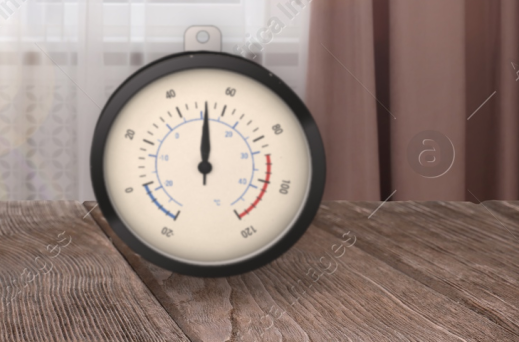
52
